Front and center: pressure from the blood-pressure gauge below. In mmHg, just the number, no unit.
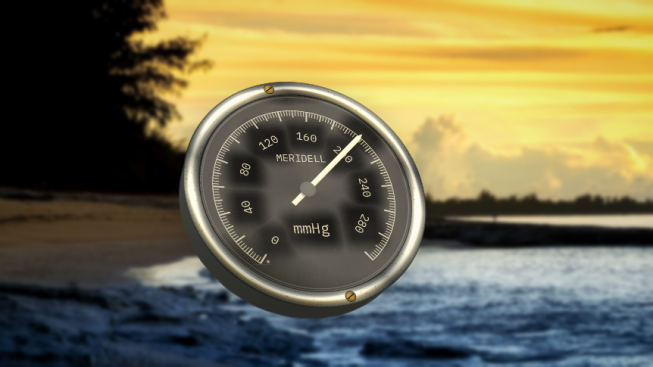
200
